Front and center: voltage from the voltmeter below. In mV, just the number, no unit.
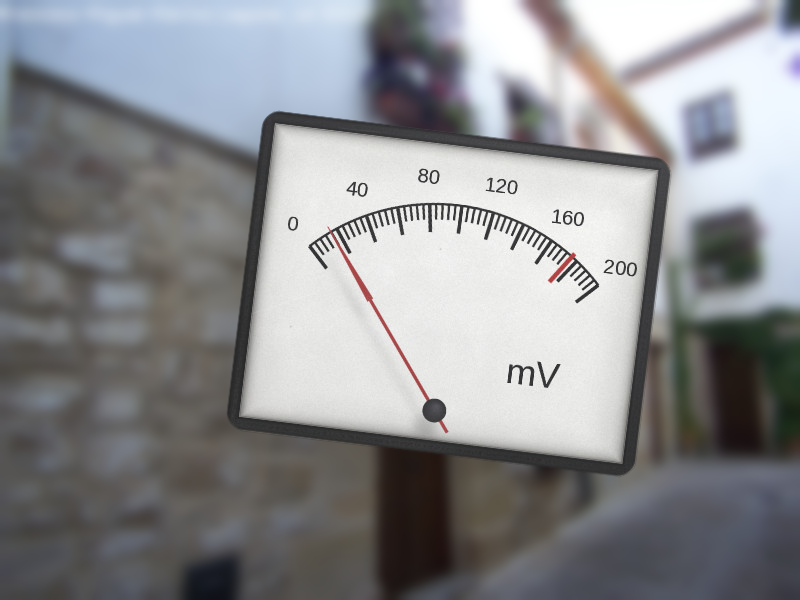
16
